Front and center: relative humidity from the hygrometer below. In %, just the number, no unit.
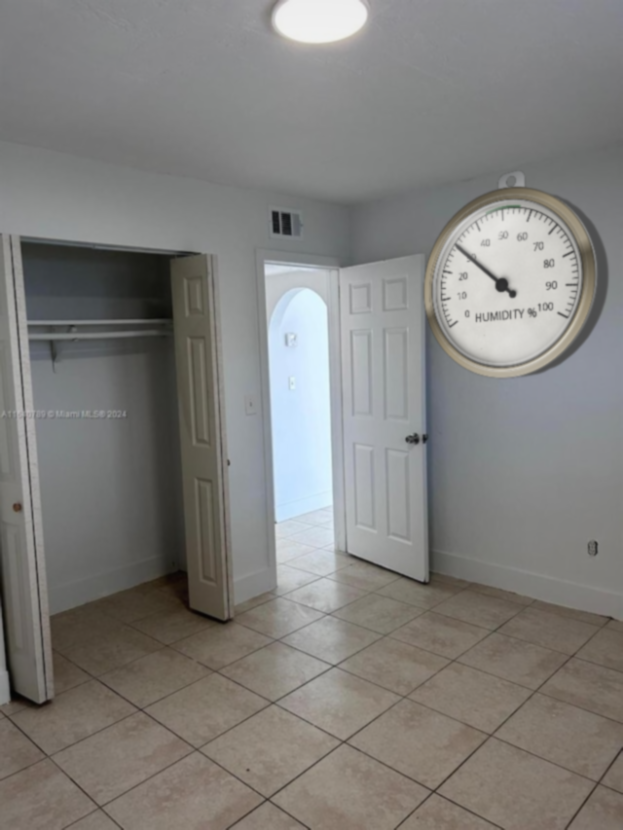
30
